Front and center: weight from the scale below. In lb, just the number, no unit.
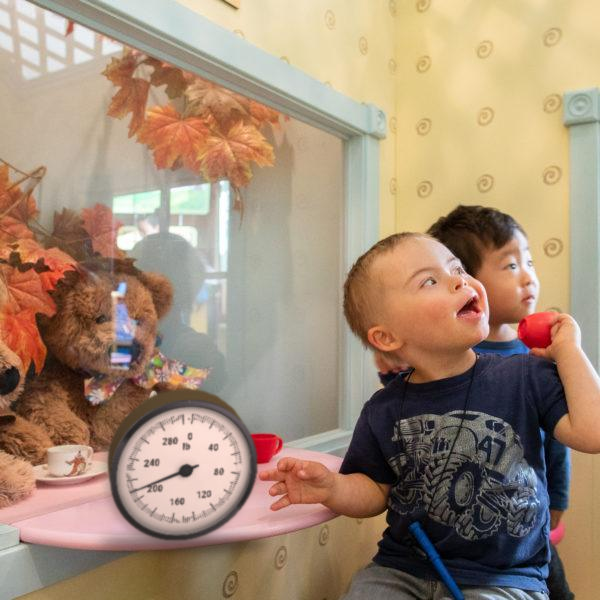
210
